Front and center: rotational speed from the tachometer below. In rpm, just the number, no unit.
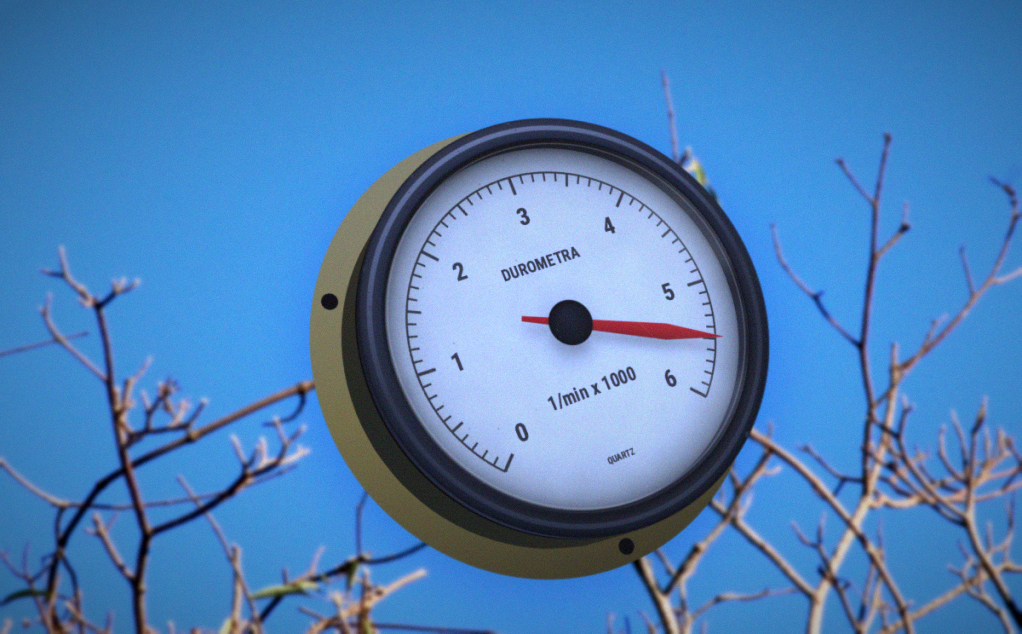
5500
